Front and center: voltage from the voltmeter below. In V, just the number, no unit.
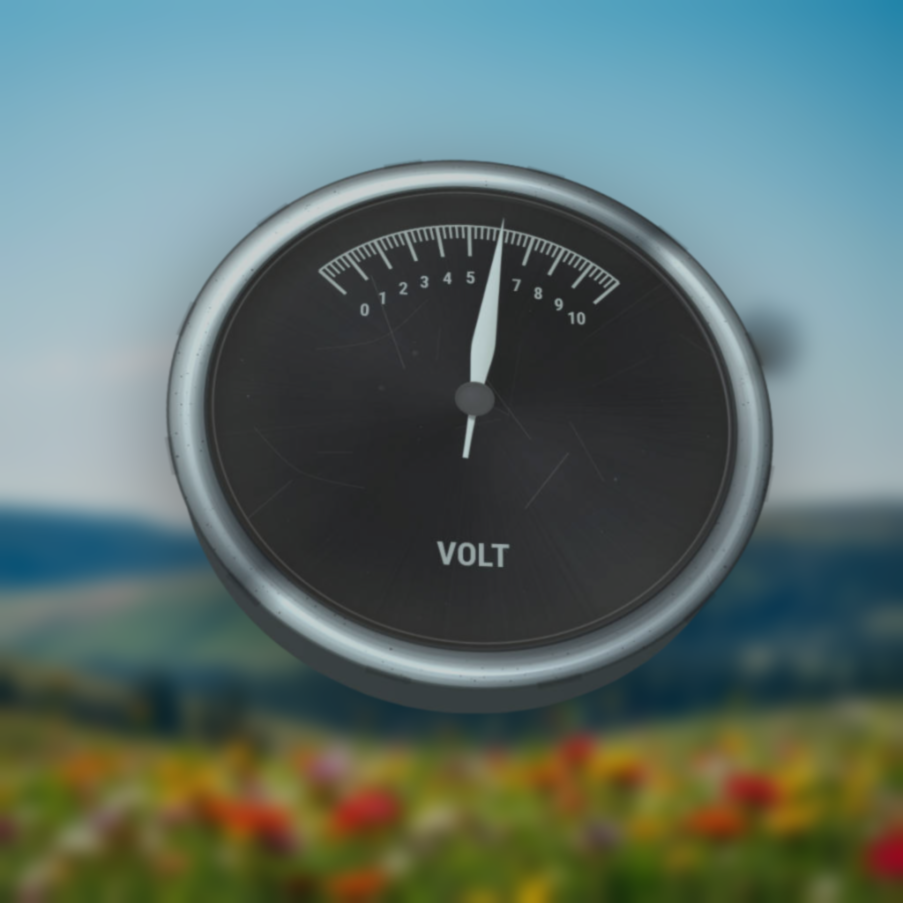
6
